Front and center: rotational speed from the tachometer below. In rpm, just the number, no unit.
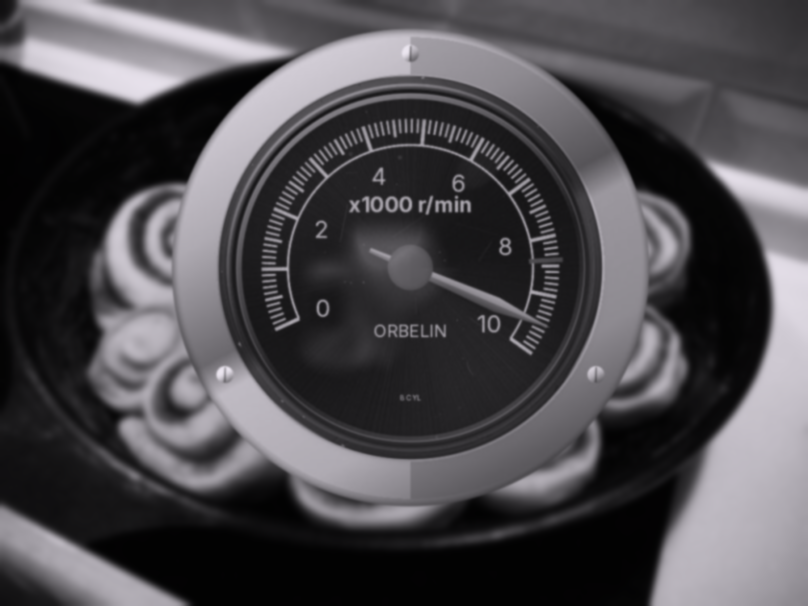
9500
